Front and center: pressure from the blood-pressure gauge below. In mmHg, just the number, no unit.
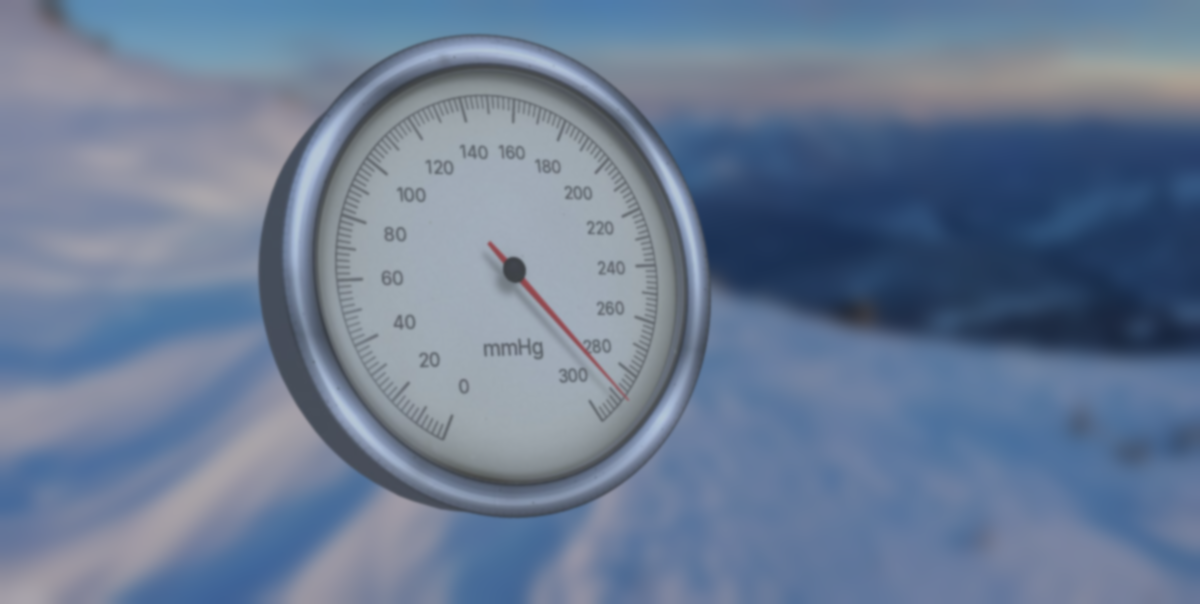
290
